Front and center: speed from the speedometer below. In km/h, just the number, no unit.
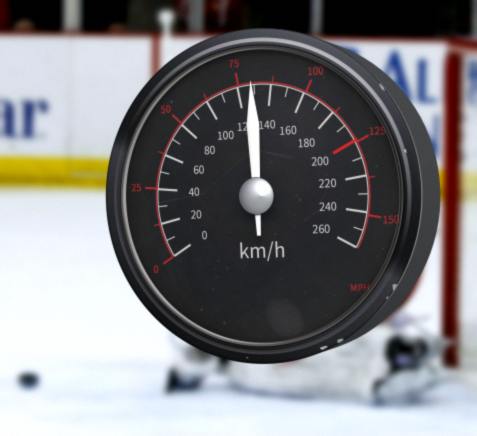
130
